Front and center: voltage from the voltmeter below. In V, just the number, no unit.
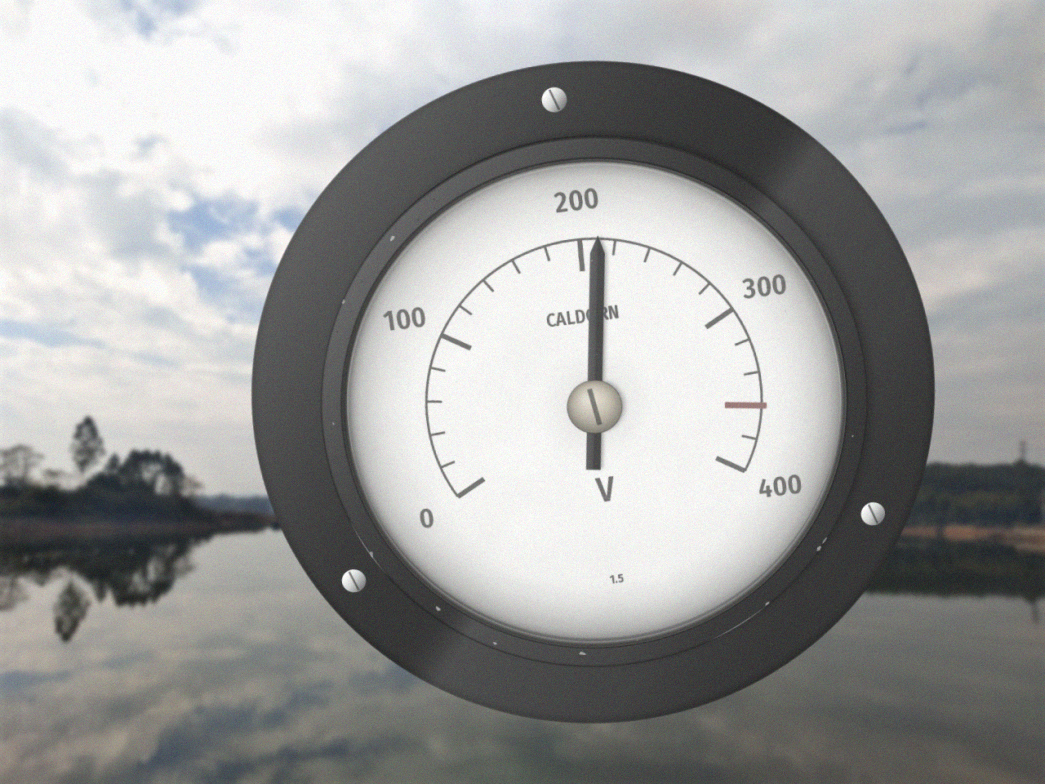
210
